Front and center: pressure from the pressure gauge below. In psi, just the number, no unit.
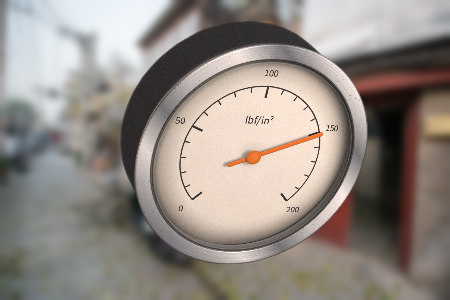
150
